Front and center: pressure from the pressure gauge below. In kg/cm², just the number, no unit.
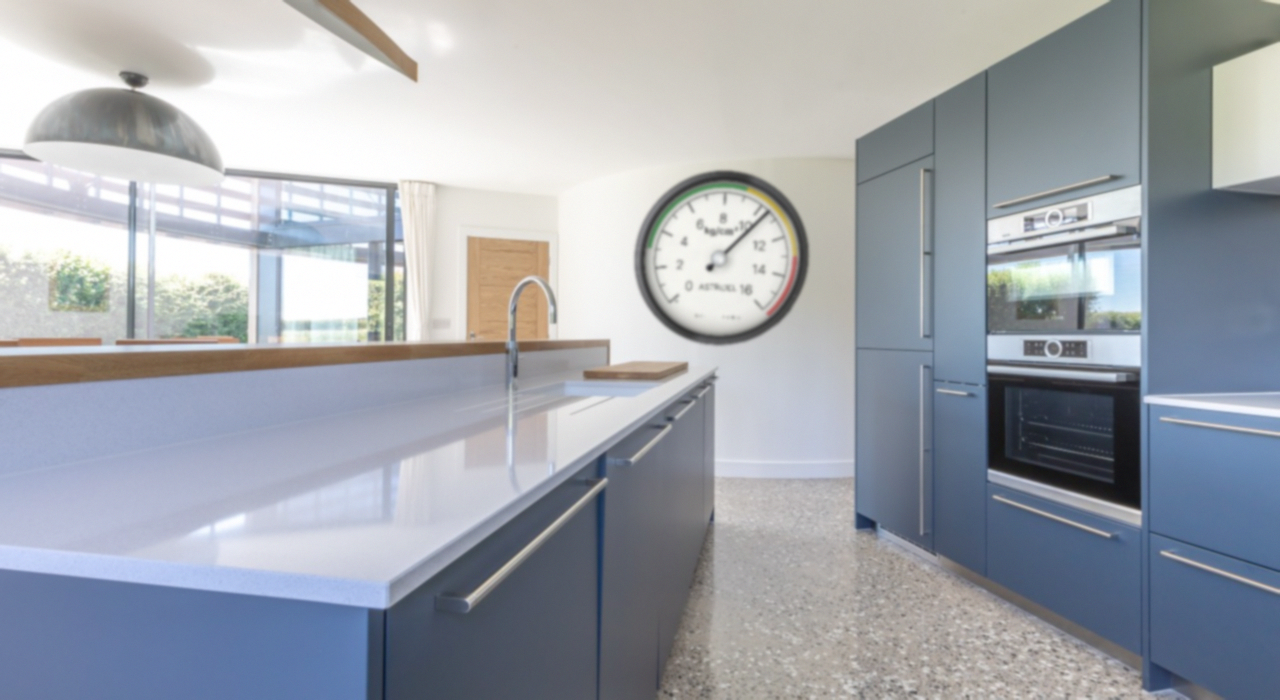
10.5
